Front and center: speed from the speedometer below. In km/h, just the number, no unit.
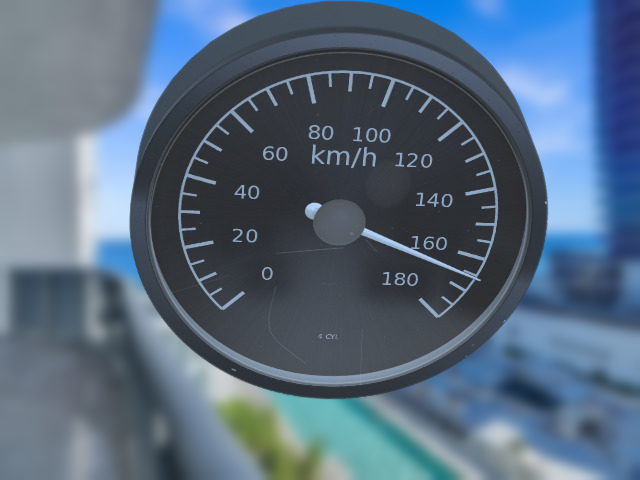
165
